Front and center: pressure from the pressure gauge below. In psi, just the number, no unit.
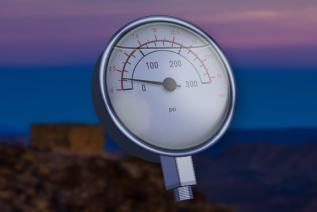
20
